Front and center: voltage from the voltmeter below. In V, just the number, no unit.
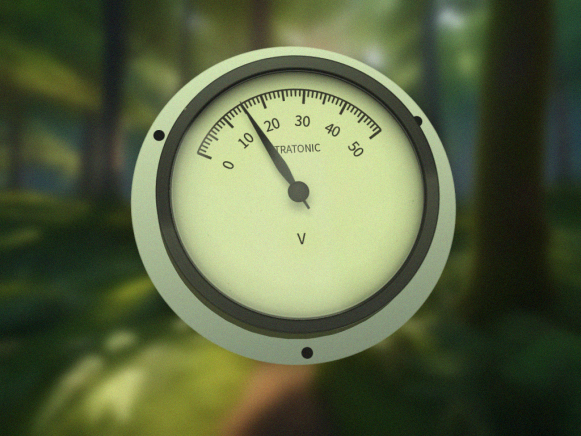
15
